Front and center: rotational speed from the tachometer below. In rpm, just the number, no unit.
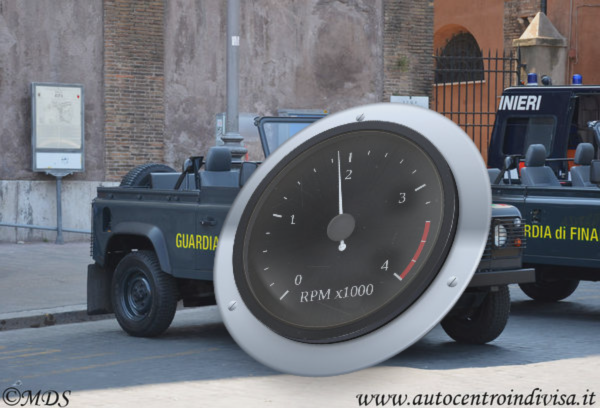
1900
